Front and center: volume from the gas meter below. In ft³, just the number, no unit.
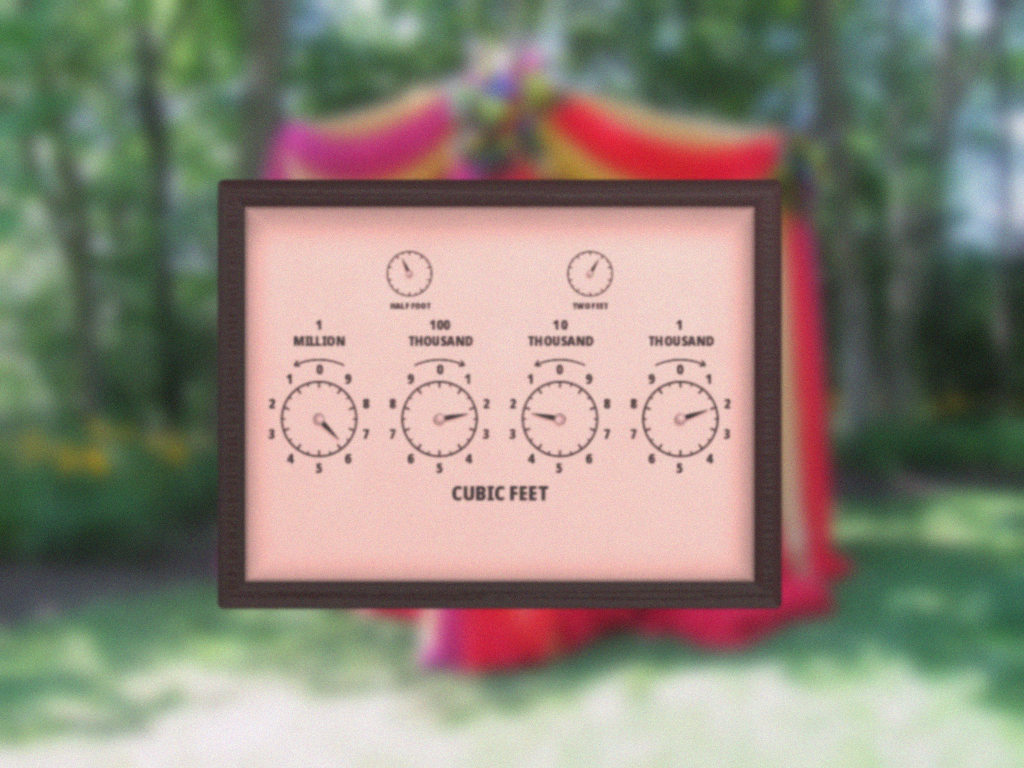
622200
